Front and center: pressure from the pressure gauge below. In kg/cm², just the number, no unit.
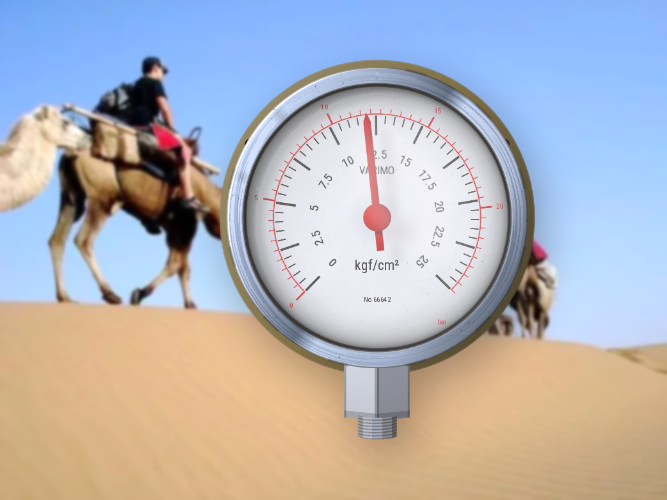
12
